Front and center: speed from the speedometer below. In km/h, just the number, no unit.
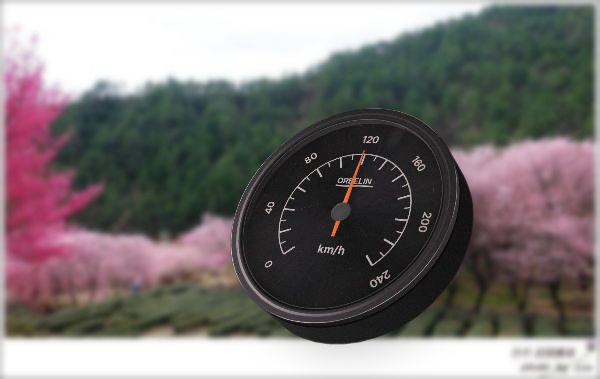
120
